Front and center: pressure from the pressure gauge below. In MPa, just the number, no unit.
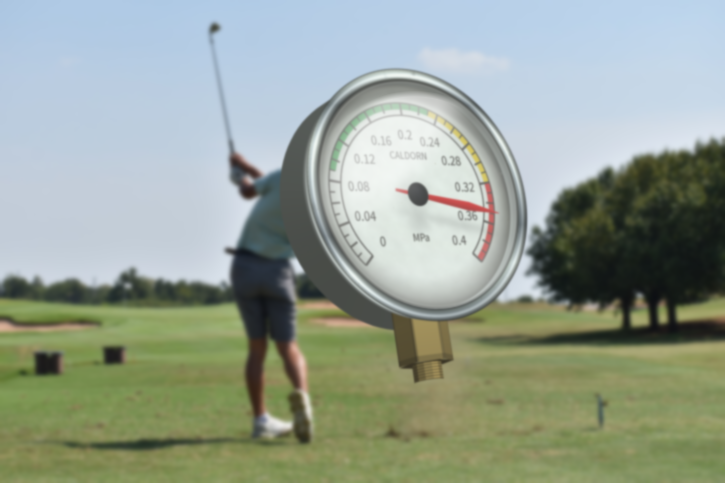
0.35
